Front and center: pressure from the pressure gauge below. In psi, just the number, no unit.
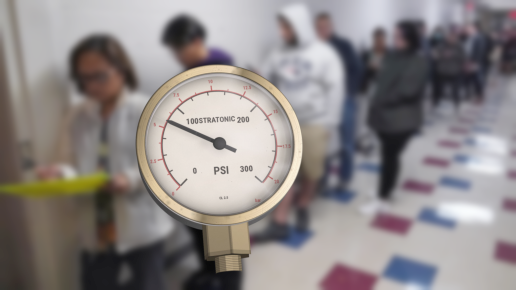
80
